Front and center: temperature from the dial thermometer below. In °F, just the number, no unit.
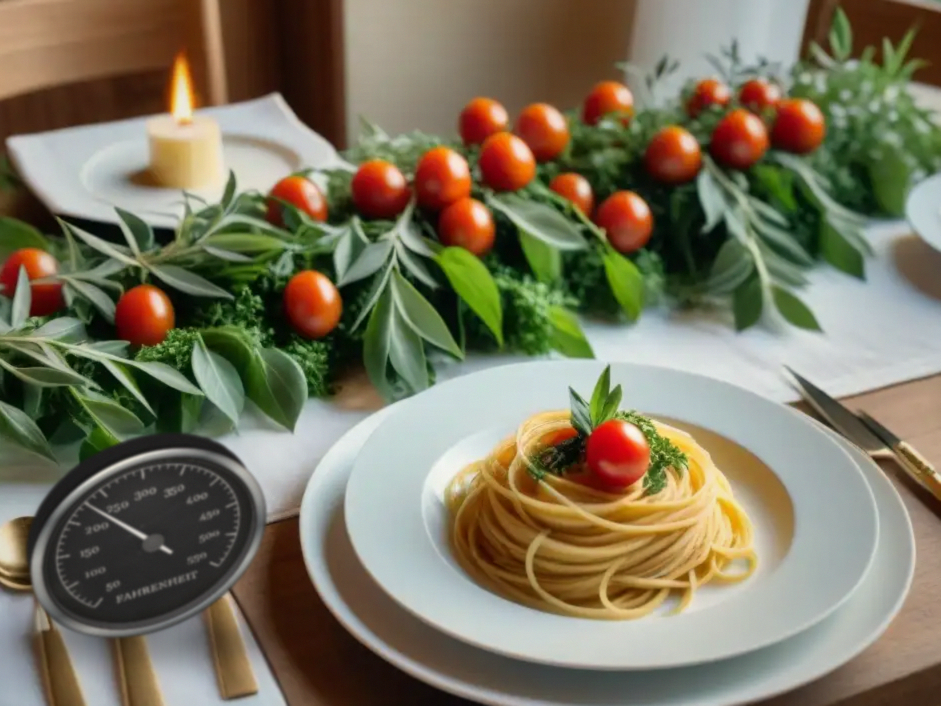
230
